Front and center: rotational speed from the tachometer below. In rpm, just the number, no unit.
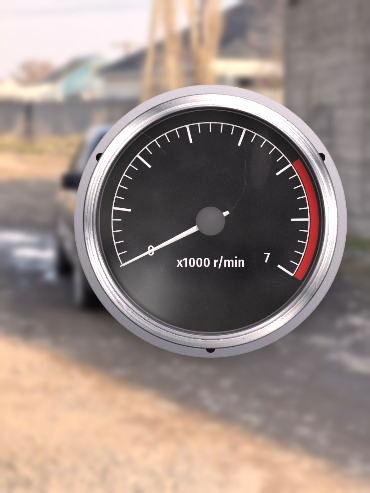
0
